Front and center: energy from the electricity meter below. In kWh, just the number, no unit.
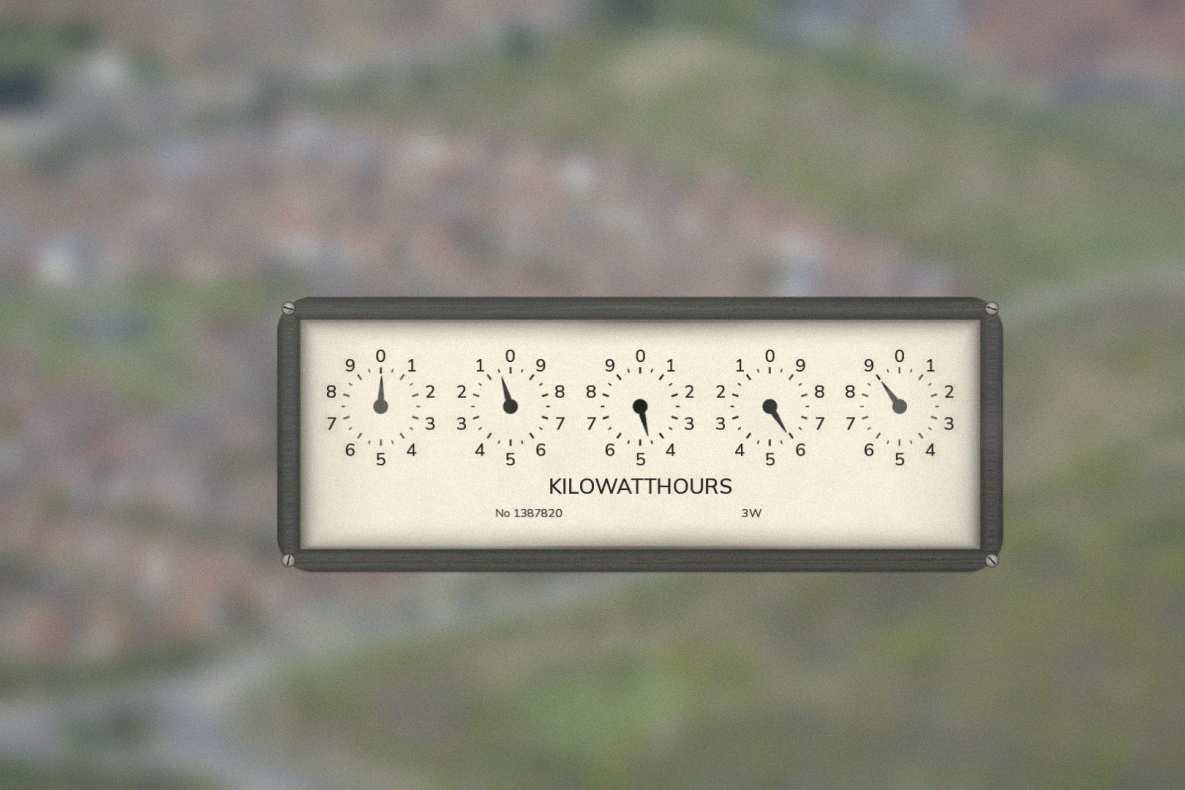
459
